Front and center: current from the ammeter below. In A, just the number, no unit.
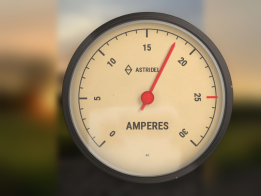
18
